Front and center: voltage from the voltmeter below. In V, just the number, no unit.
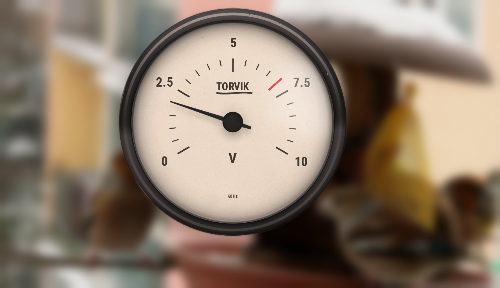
2
